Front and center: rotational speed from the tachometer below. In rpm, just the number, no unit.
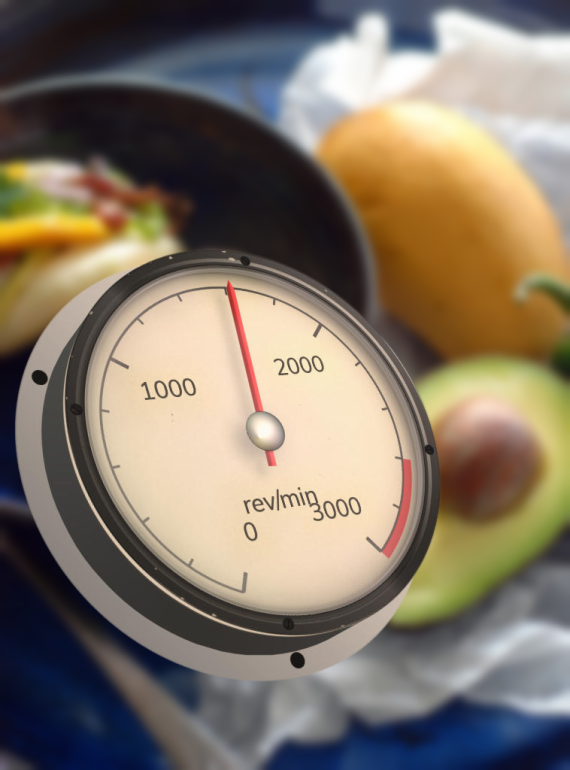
1600
